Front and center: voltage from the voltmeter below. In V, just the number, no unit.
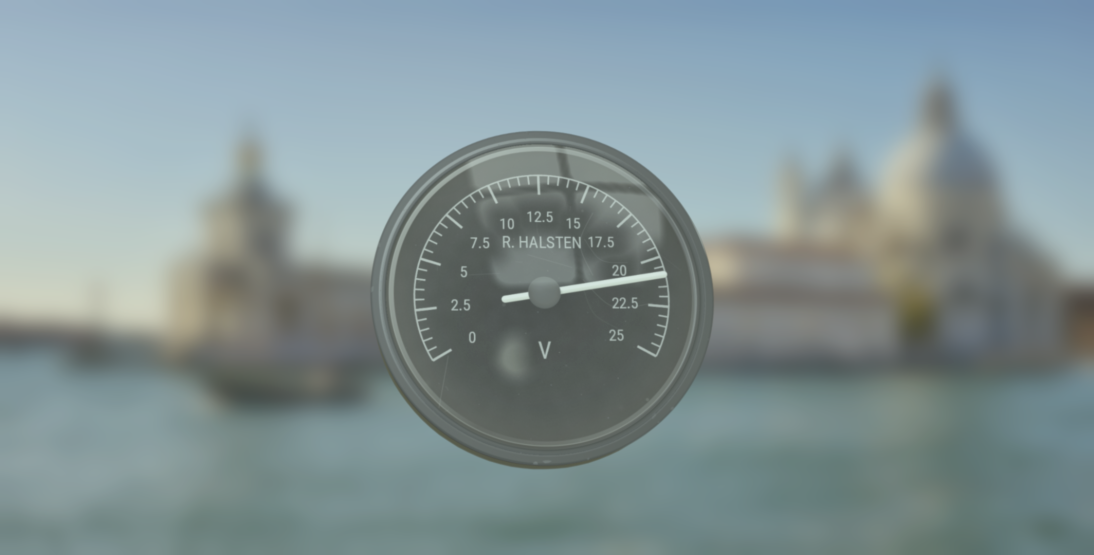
21
